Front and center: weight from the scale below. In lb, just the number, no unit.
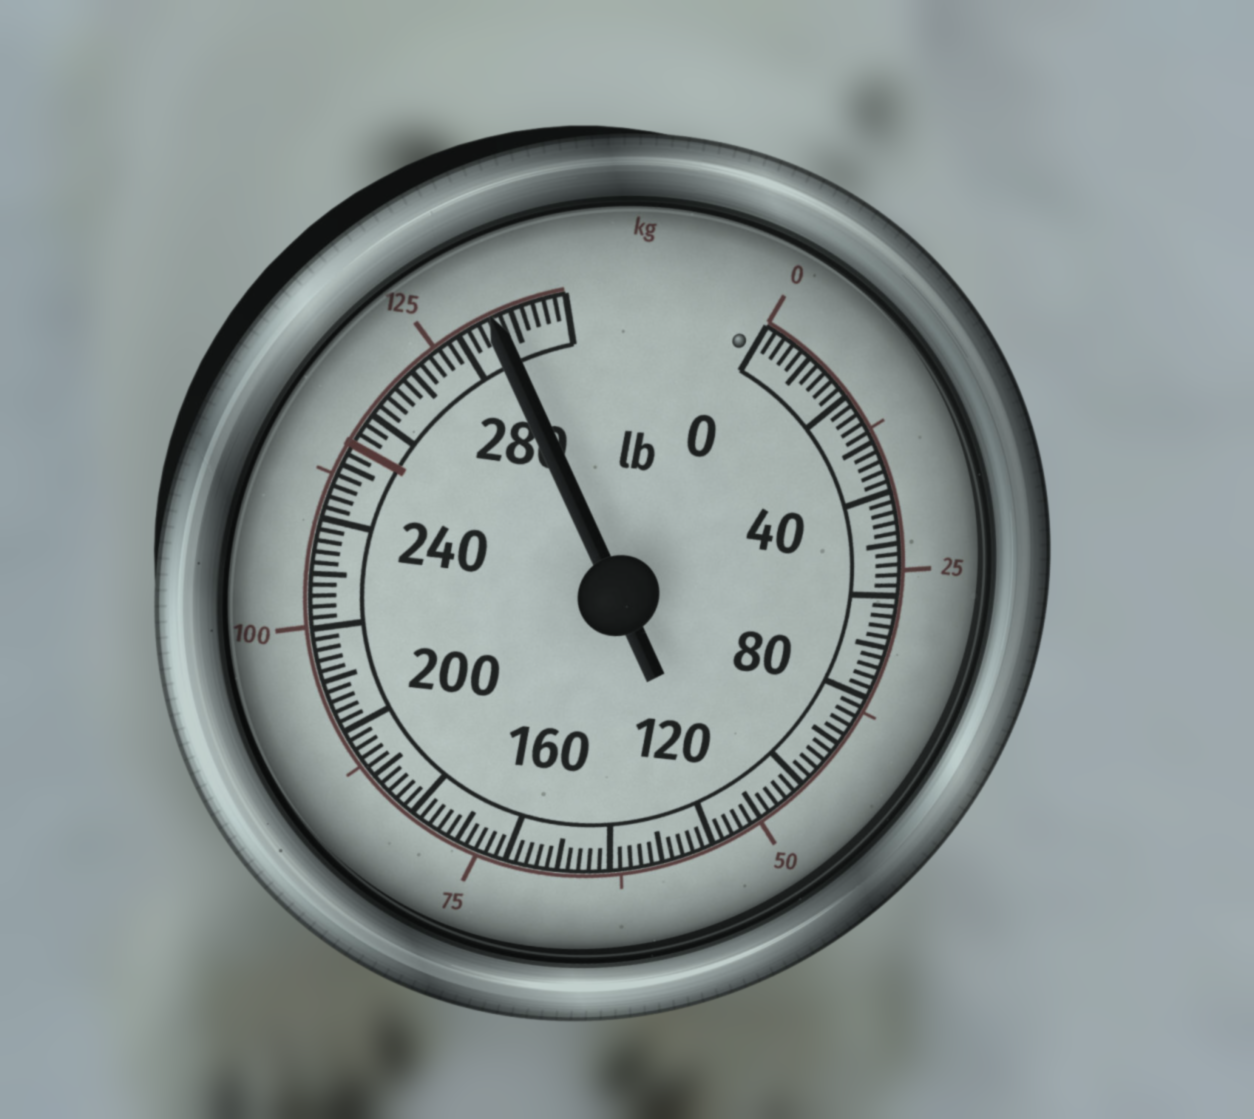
286
